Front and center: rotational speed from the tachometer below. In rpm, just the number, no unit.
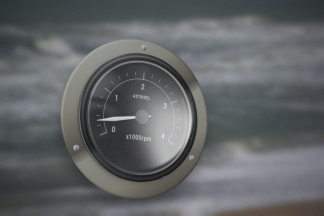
300
